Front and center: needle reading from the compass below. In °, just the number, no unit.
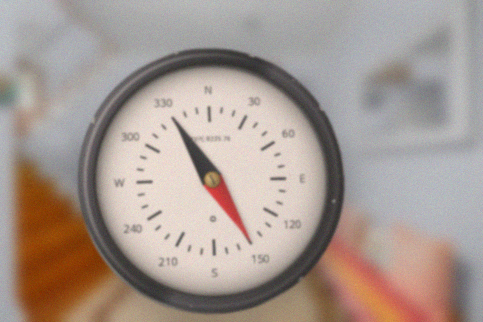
150
